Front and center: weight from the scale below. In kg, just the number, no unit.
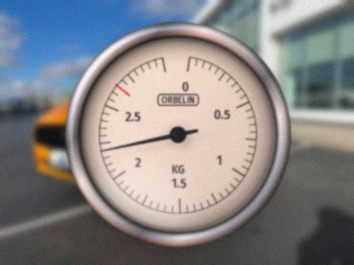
2.2
